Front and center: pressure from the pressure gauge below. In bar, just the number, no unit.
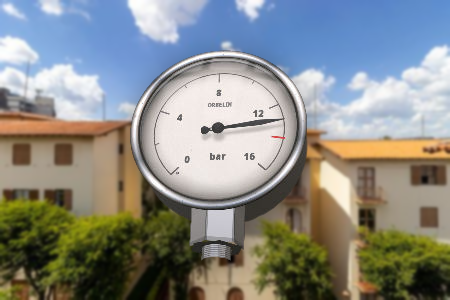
13
